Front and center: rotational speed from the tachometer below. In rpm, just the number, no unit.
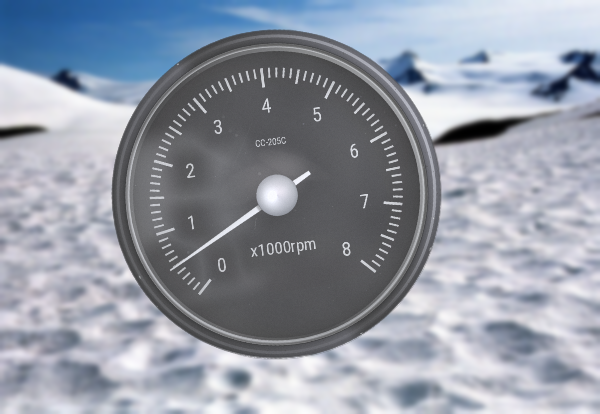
500
